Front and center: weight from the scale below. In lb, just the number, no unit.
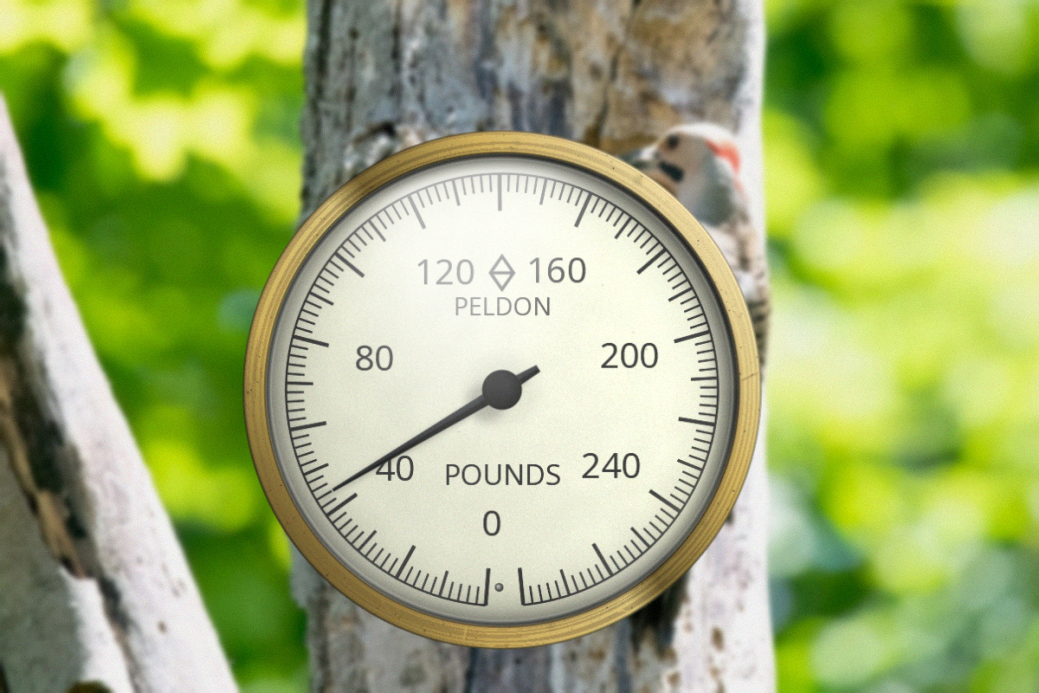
44
